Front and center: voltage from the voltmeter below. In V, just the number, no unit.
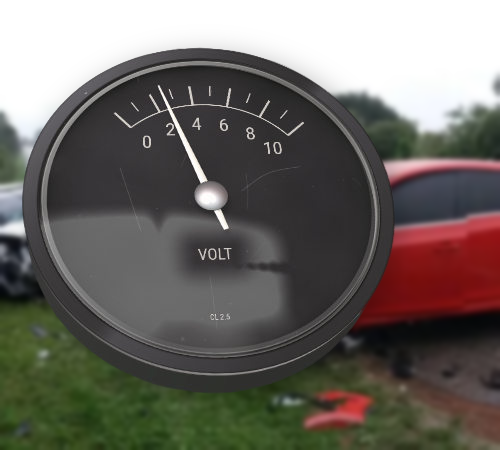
2.5
